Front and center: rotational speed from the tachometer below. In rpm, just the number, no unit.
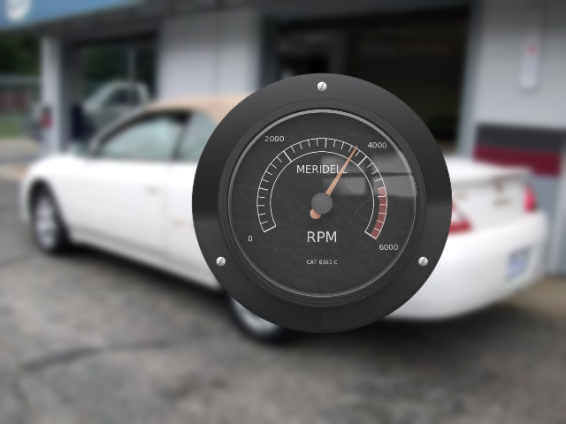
3700
